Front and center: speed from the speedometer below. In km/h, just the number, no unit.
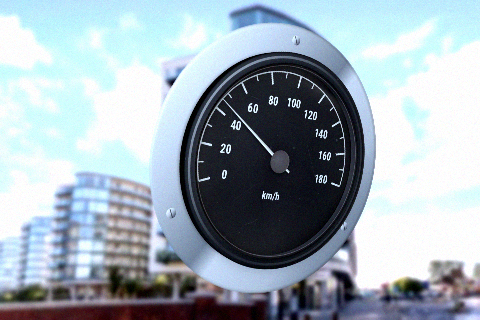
45
